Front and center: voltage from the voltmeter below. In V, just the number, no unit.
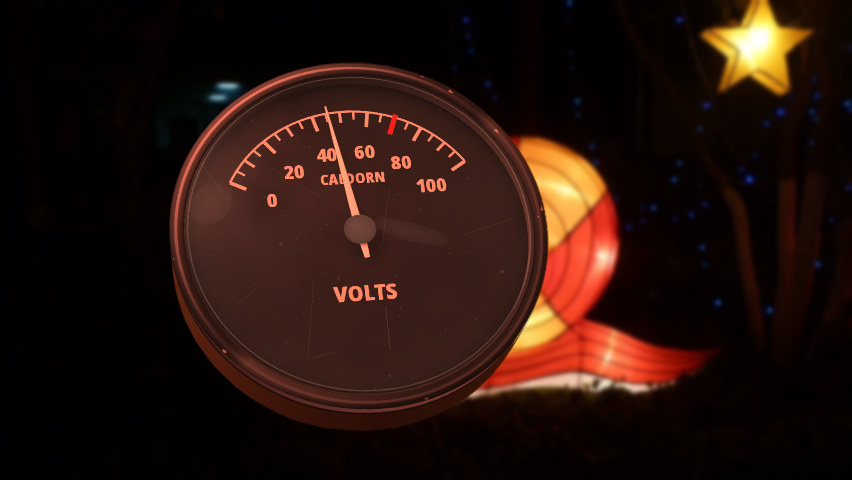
45
